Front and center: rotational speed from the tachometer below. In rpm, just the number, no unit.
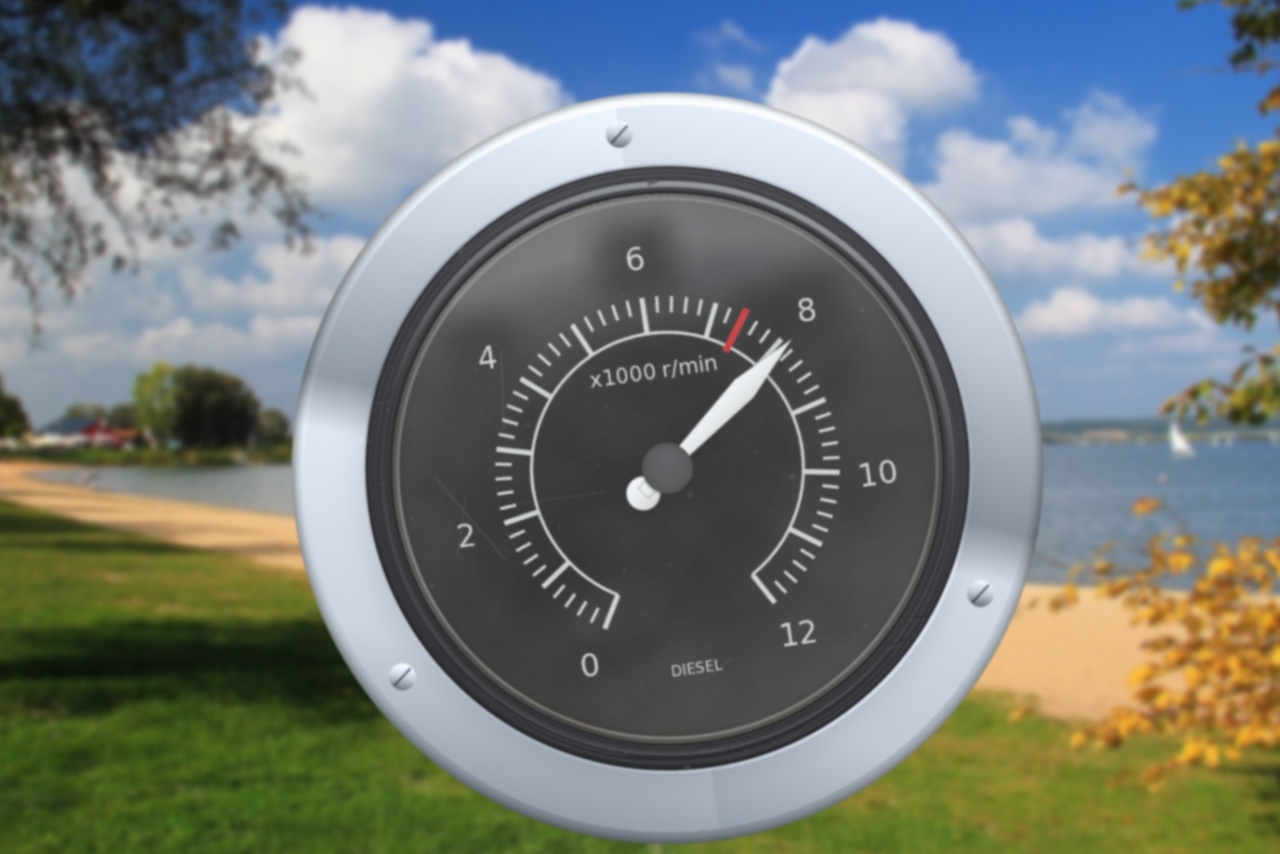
8100
